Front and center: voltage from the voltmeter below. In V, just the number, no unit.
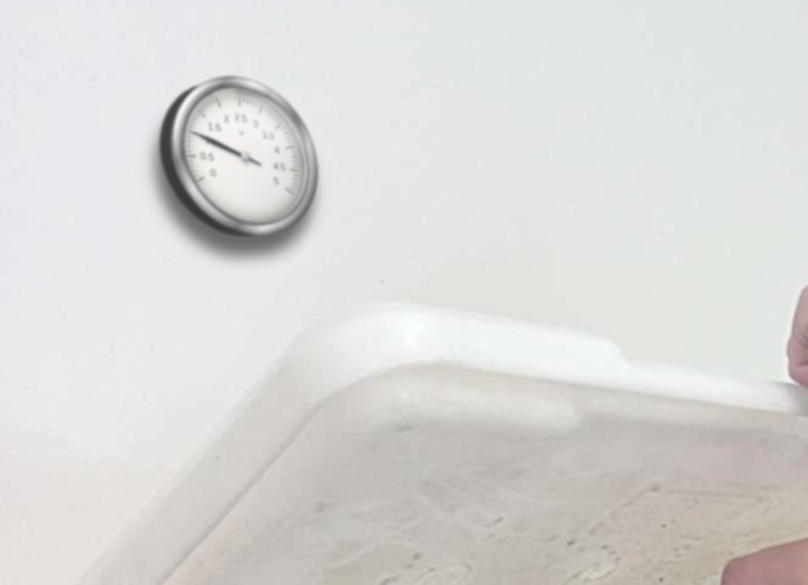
1
